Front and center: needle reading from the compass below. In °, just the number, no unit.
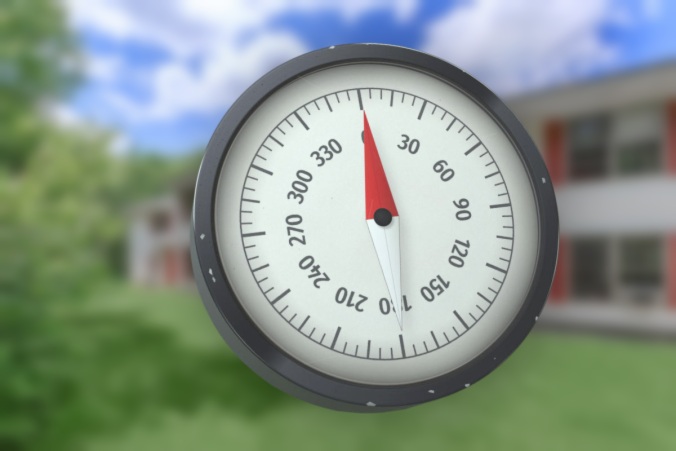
0
